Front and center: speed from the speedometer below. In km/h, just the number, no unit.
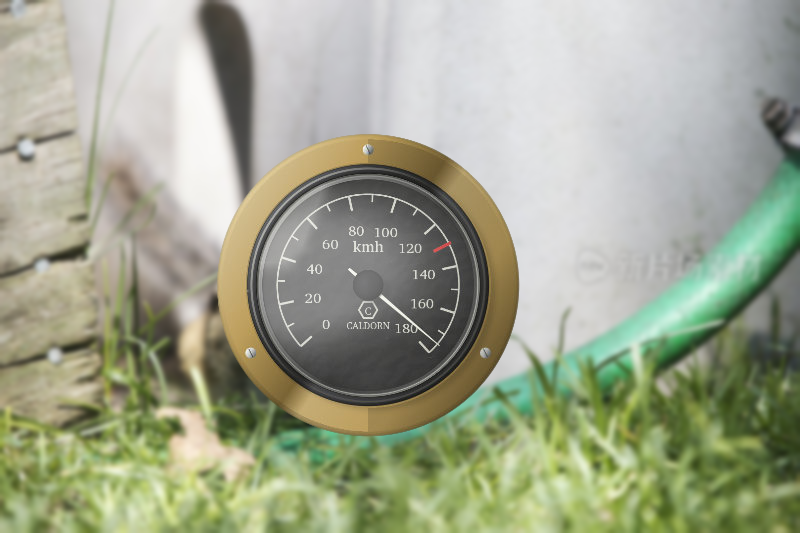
175
